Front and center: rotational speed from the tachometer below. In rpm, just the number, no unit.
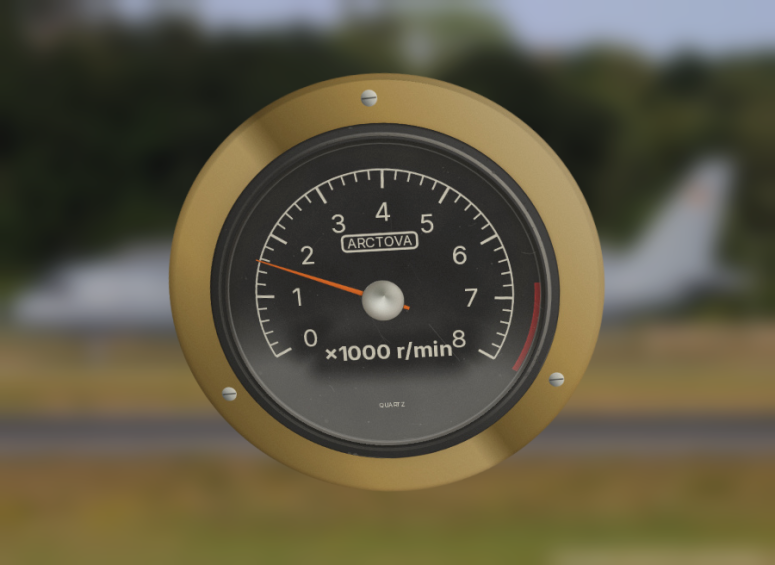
1600
